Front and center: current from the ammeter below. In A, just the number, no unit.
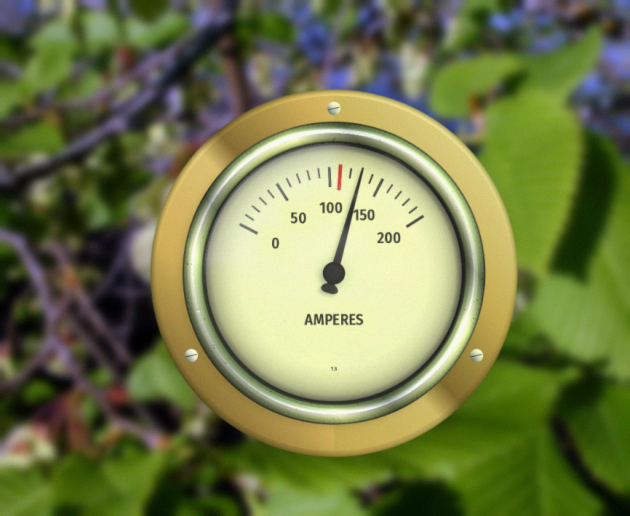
130
